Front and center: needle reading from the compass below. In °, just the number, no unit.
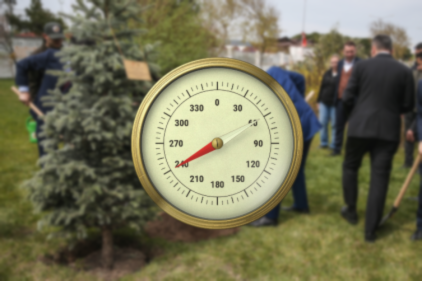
240
